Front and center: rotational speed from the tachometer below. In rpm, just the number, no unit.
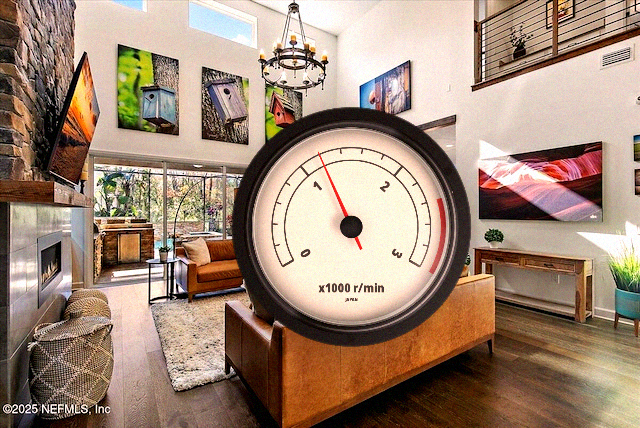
1200
